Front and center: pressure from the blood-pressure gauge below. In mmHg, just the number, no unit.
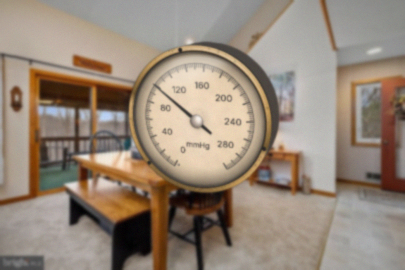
100
